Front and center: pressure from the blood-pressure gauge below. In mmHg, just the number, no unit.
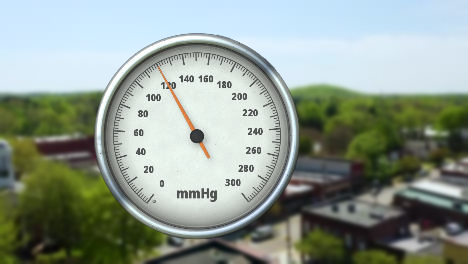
120
